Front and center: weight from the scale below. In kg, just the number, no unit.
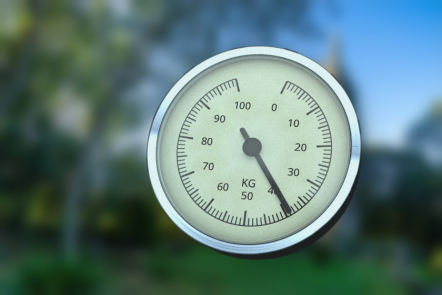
39
